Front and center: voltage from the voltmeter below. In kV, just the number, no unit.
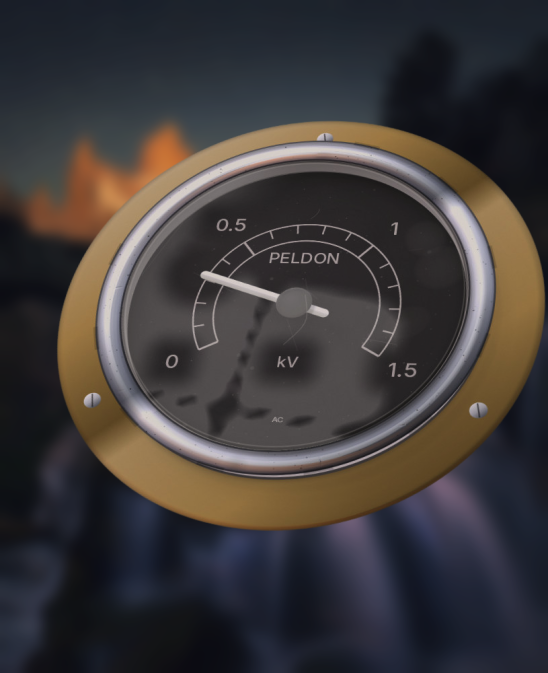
0.3
